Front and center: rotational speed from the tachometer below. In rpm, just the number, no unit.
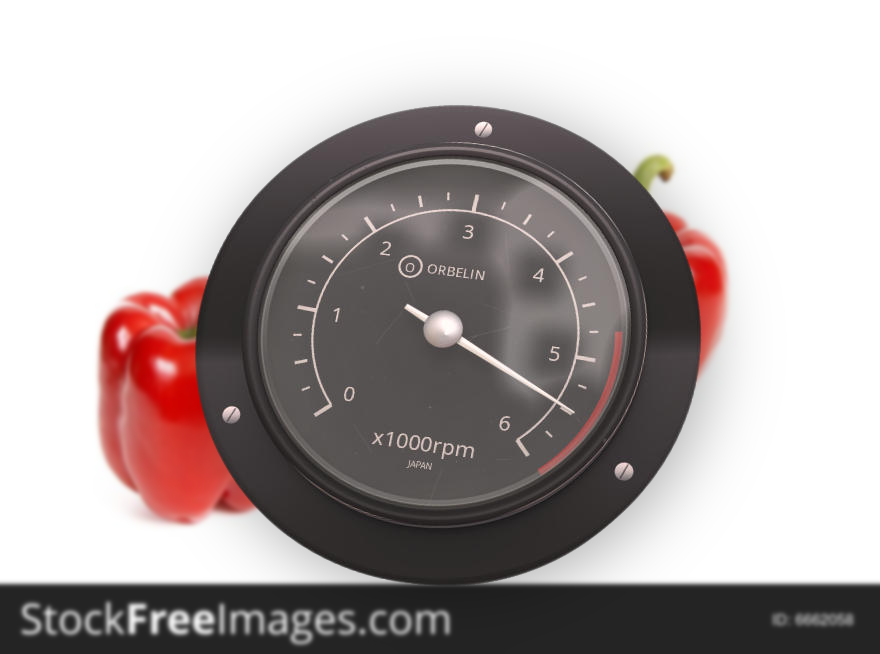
5500
